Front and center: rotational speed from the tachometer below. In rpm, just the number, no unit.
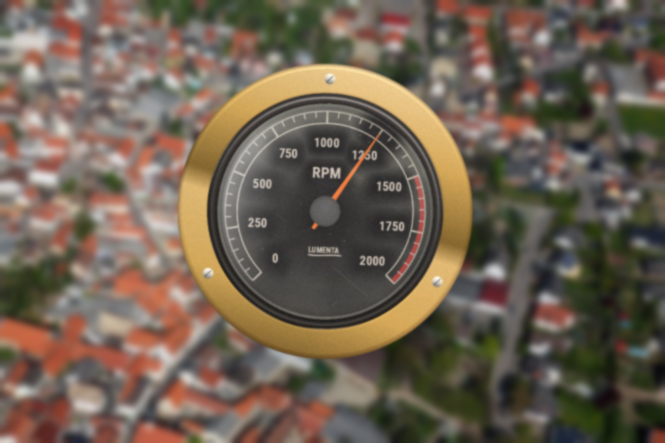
1250
